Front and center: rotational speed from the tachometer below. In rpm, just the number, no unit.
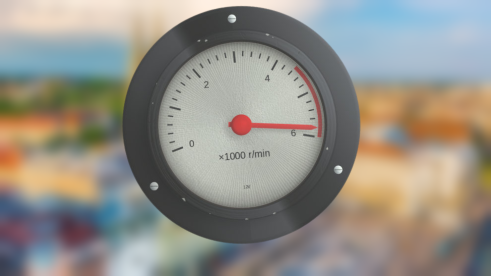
5800
